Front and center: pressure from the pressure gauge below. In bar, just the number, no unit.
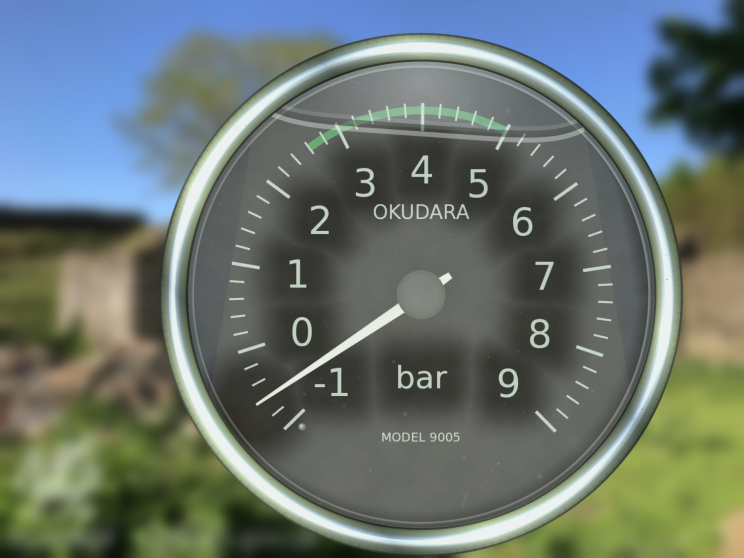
-0.6
